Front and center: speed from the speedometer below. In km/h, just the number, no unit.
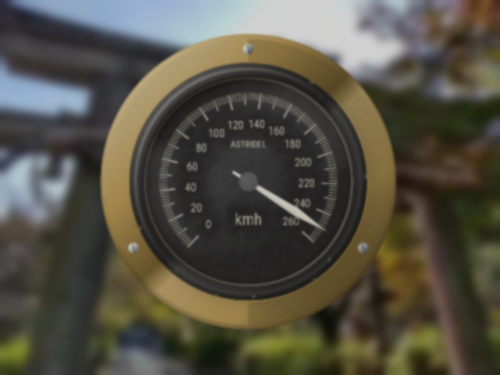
250
